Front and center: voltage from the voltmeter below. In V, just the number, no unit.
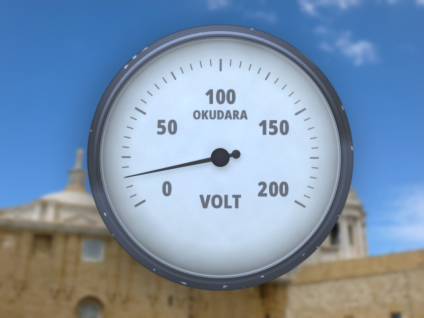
15
